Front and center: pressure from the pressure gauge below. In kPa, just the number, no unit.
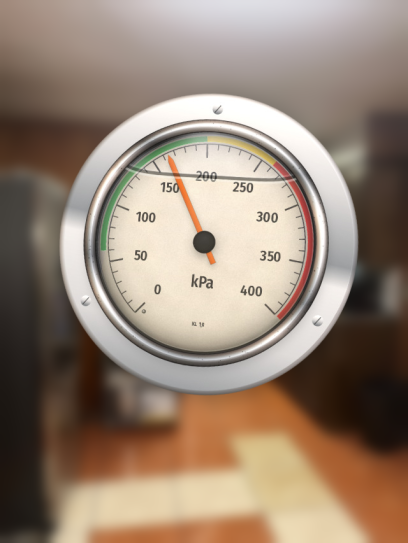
165
